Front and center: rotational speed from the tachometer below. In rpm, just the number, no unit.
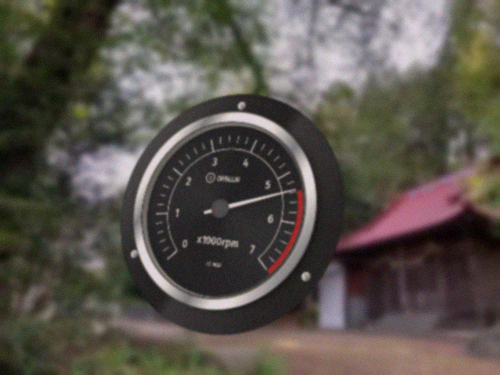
5400
